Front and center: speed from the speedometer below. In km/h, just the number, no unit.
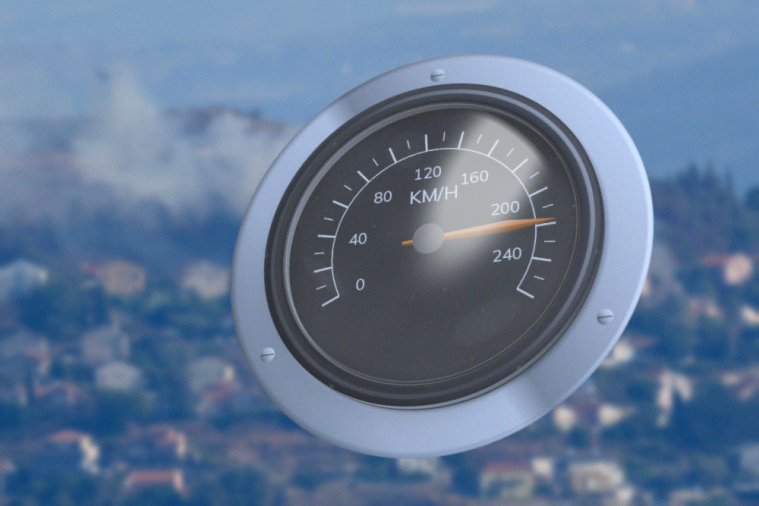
220
